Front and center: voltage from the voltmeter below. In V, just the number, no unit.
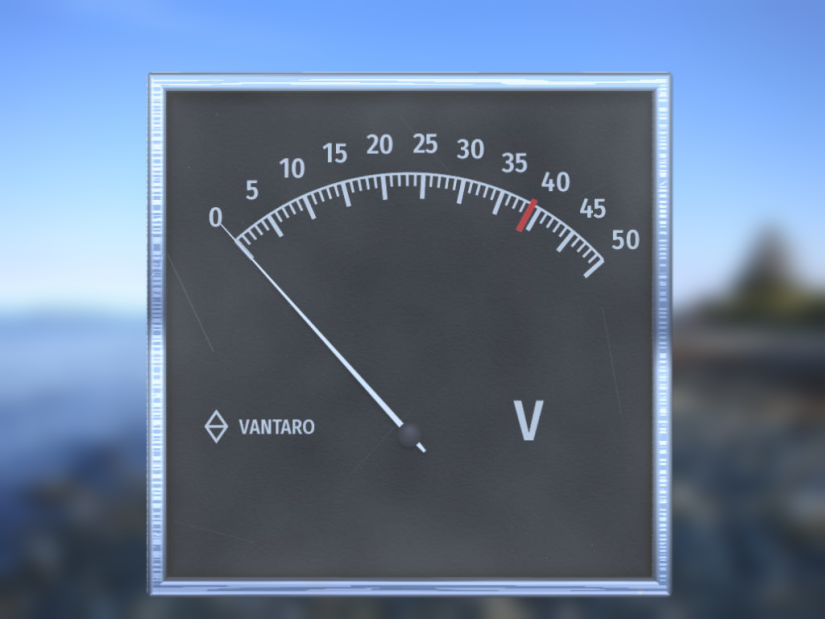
0
